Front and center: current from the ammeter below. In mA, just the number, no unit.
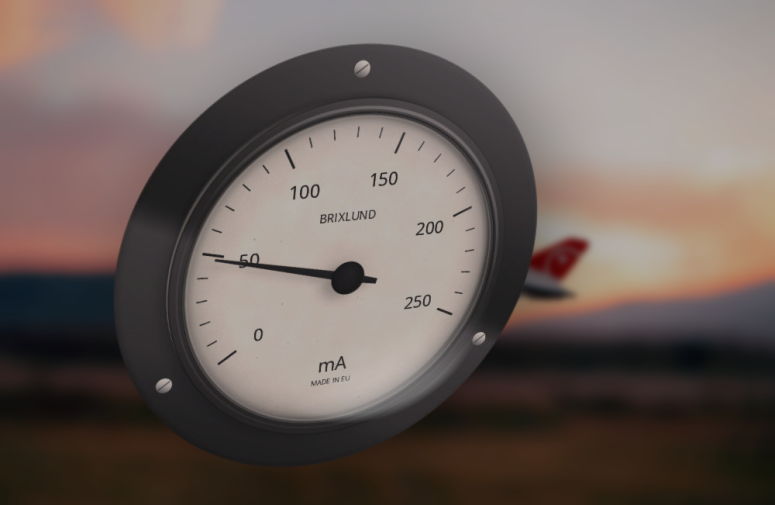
50
